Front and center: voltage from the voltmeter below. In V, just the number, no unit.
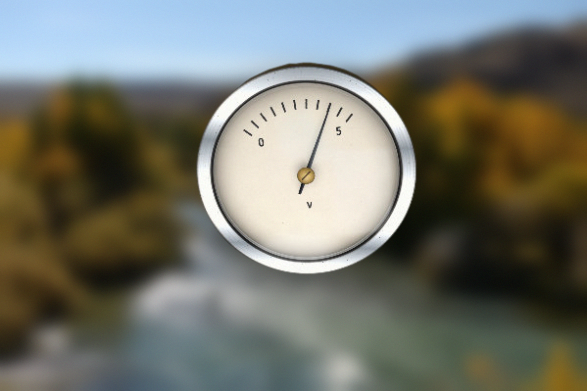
4
